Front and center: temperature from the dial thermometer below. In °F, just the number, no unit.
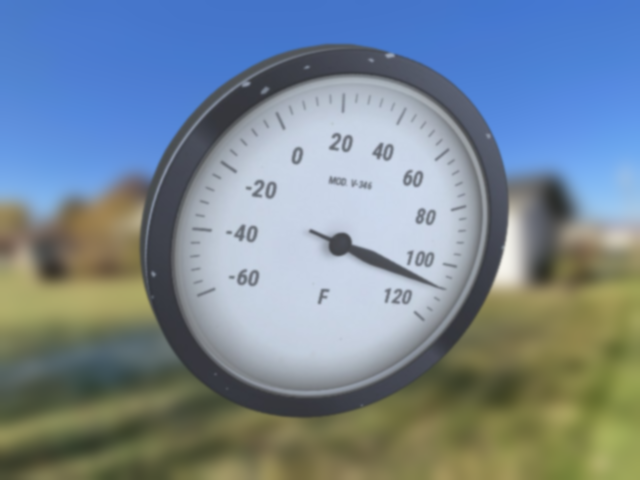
108
